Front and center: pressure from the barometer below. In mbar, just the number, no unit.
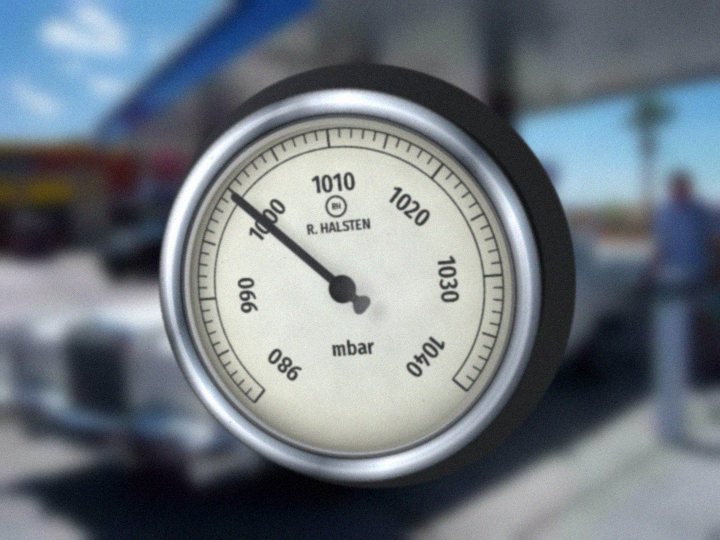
1000
